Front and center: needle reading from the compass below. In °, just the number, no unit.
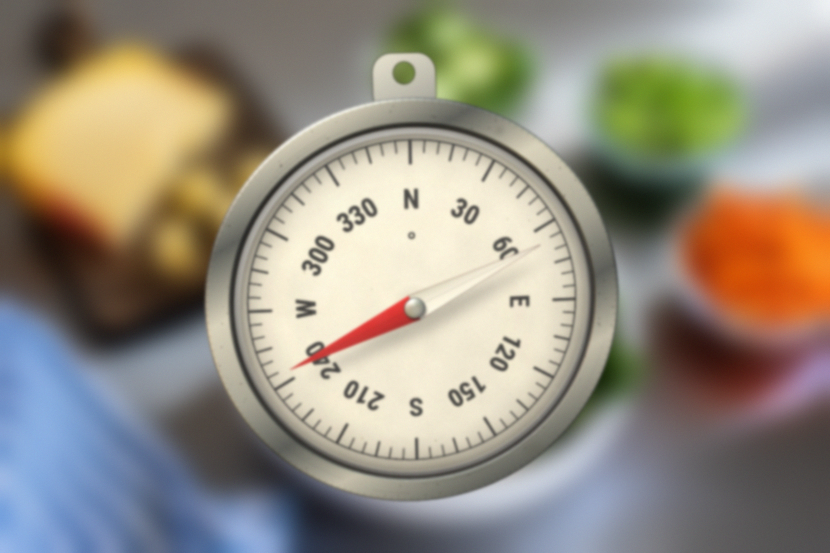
245
